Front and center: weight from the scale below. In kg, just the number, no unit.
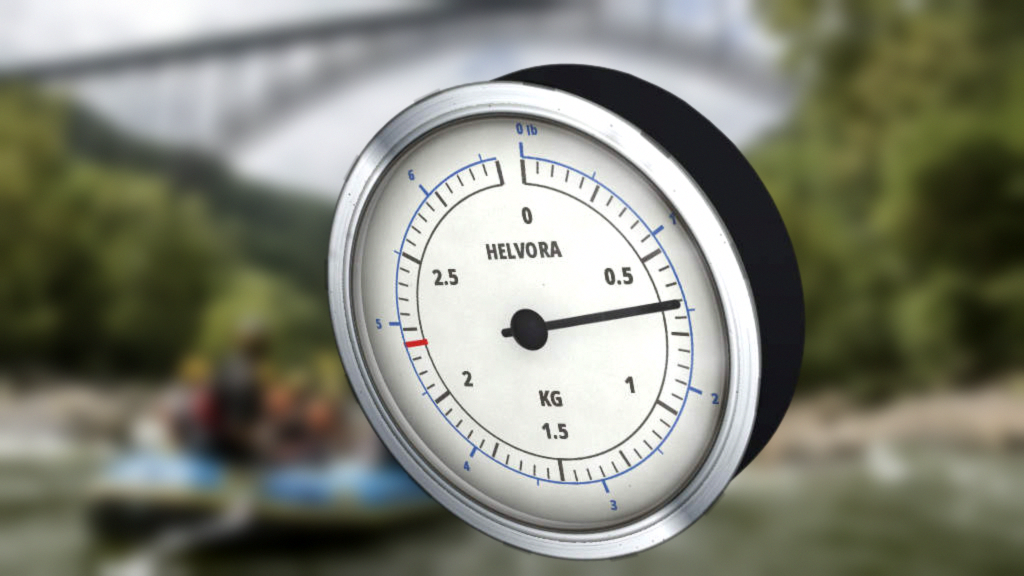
0.65
